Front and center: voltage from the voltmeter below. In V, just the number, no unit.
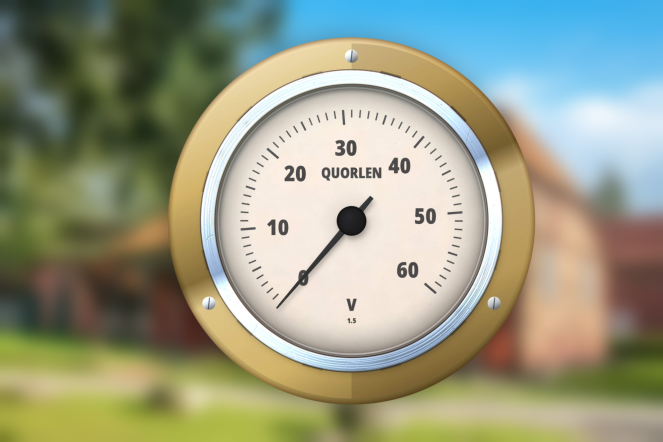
0
